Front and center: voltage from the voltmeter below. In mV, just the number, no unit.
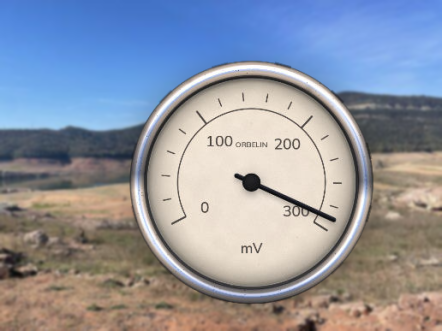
290
